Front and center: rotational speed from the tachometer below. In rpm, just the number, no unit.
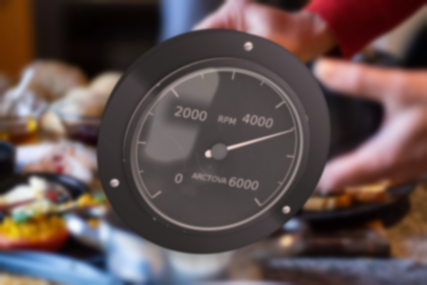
4500
